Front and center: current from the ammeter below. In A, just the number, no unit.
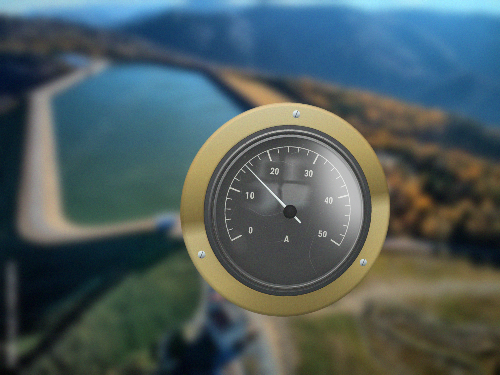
15
